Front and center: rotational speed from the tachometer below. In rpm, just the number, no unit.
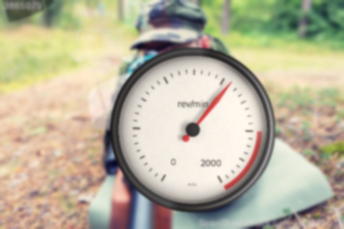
1250
